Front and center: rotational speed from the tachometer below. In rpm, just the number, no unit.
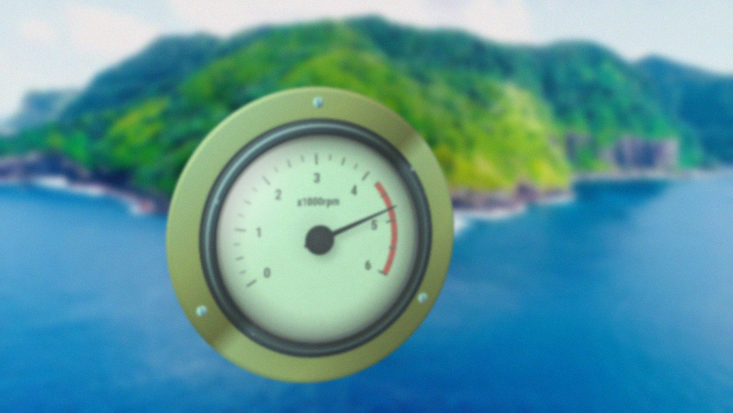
4750
